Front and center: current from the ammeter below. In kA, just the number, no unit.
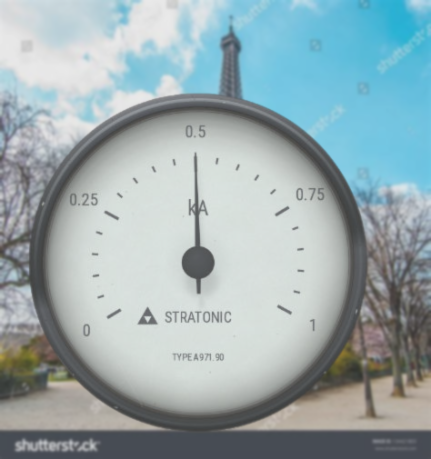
0.5
